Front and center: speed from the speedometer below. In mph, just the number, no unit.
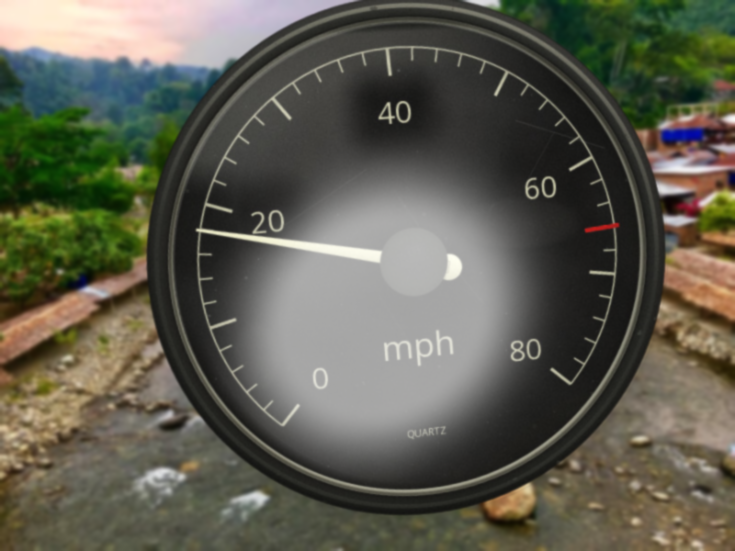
18
